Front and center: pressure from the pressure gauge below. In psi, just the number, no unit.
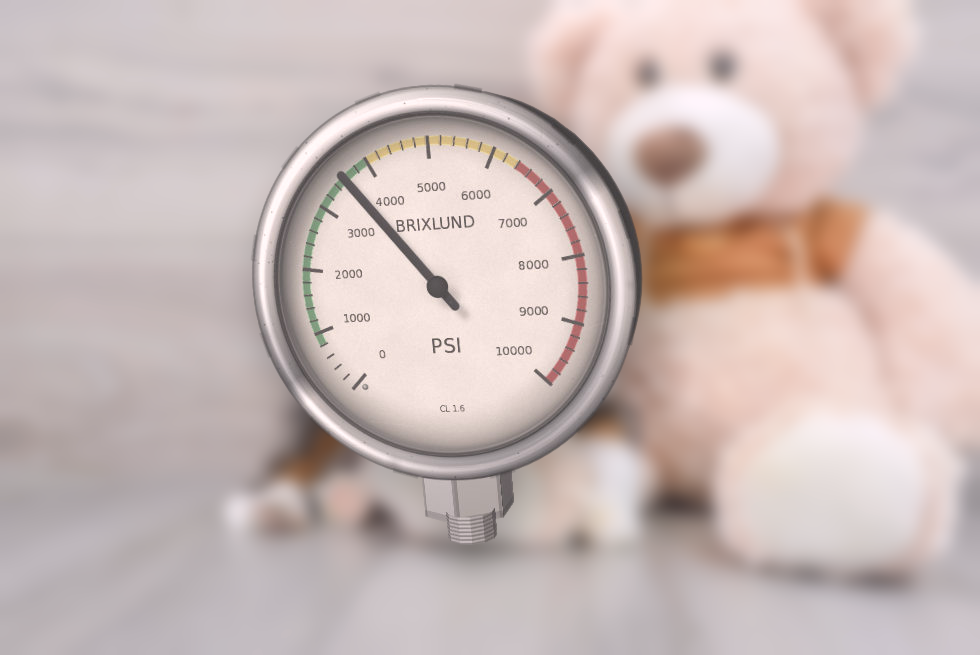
3600
